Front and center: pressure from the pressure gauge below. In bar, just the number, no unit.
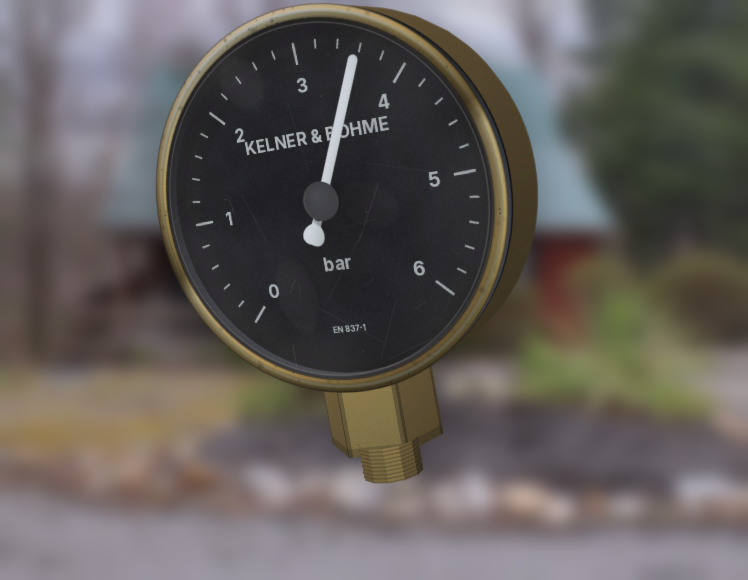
3.6
